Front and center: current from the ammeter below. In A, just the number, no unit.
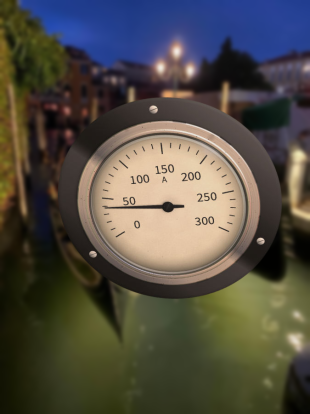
40
